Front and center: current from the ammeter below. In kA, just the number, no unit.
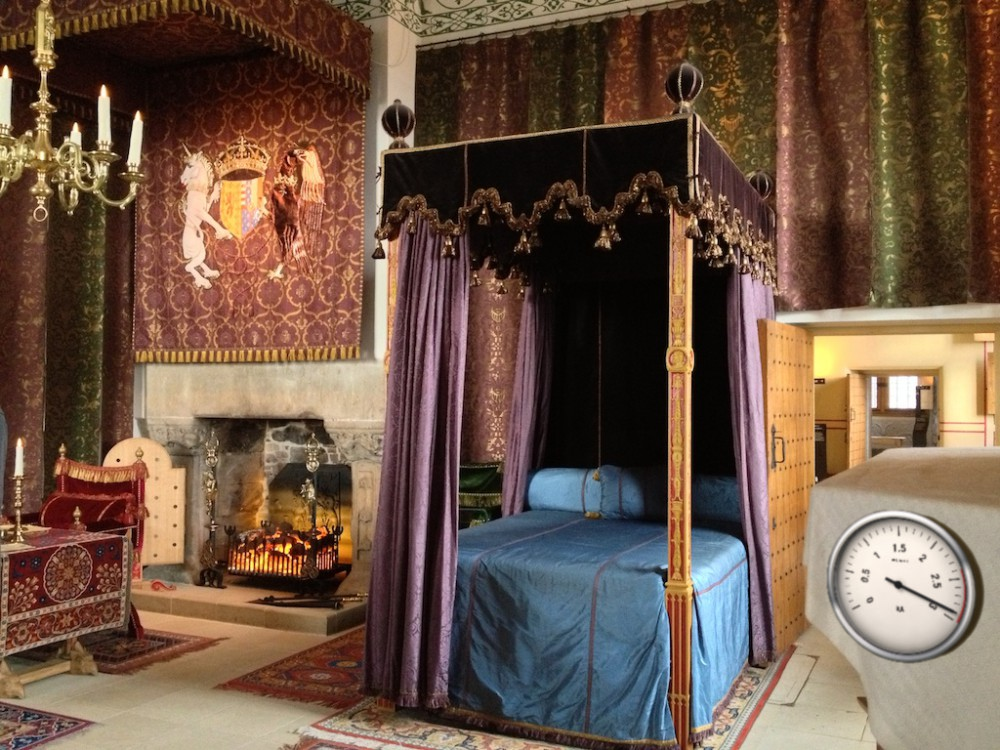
2.9
